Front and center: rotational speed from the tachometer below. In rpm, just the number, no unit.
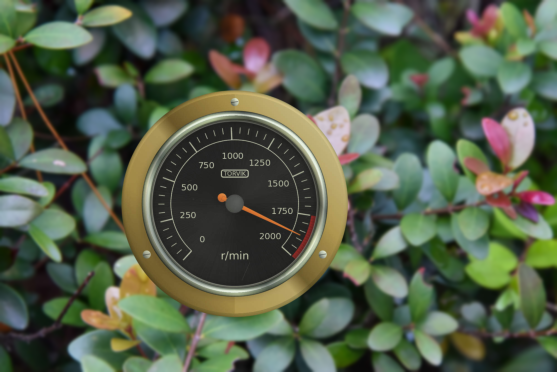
1875
